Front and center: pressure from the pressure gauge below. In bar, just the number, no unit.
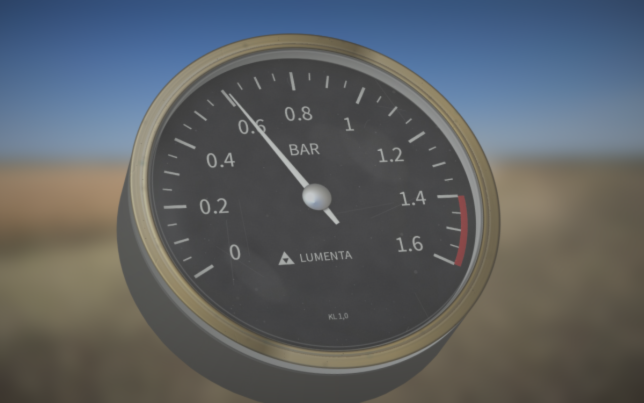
0.6
